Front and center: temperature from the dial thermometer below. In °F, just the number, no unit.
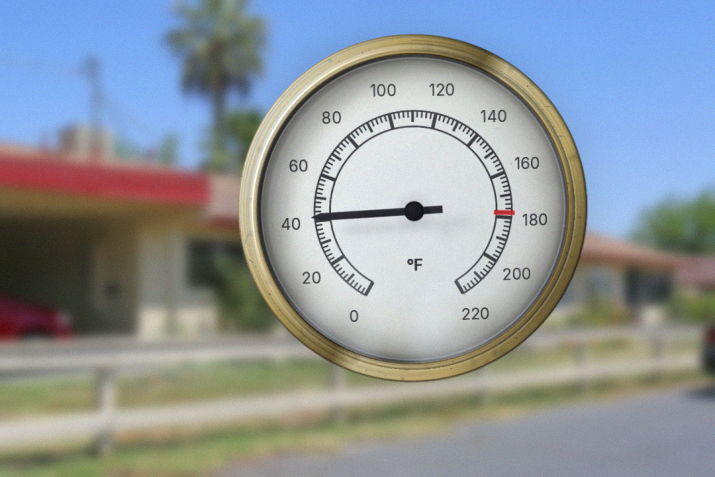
42
